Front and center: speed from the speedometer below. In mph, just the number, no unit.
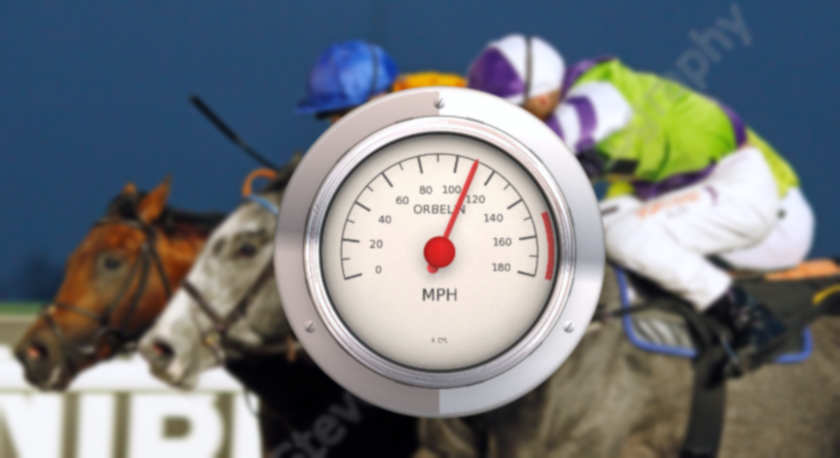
110
